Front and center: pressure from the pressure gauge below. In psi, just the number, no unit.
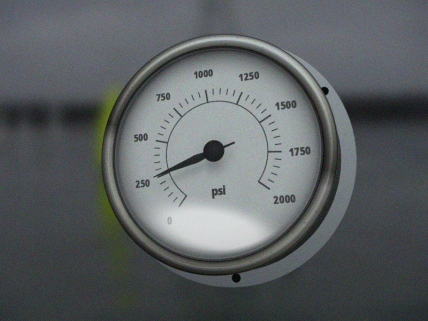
250
